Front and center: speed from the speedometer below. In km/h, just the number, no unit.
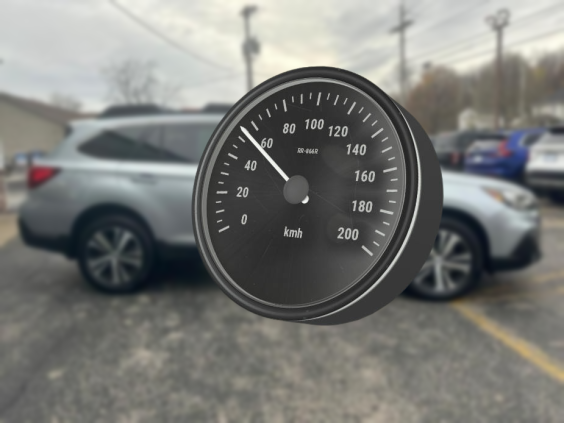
55
